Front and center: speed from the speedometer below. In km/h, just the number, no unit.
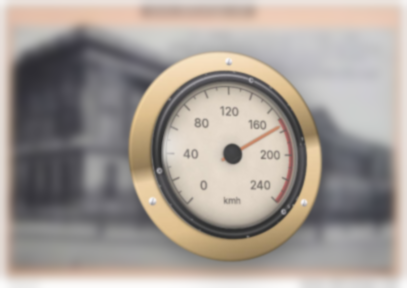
175
